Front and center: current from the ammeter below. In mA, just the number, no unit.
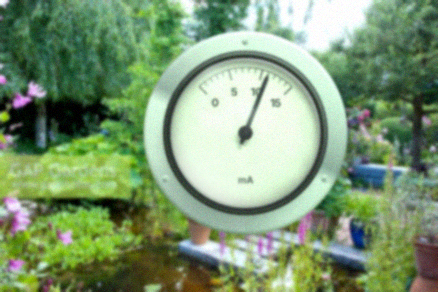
11
